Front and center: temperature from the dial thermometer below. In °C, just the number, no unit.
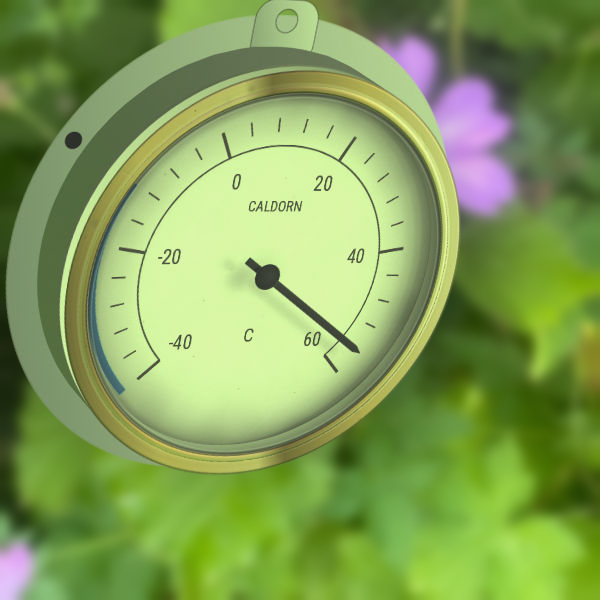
56
